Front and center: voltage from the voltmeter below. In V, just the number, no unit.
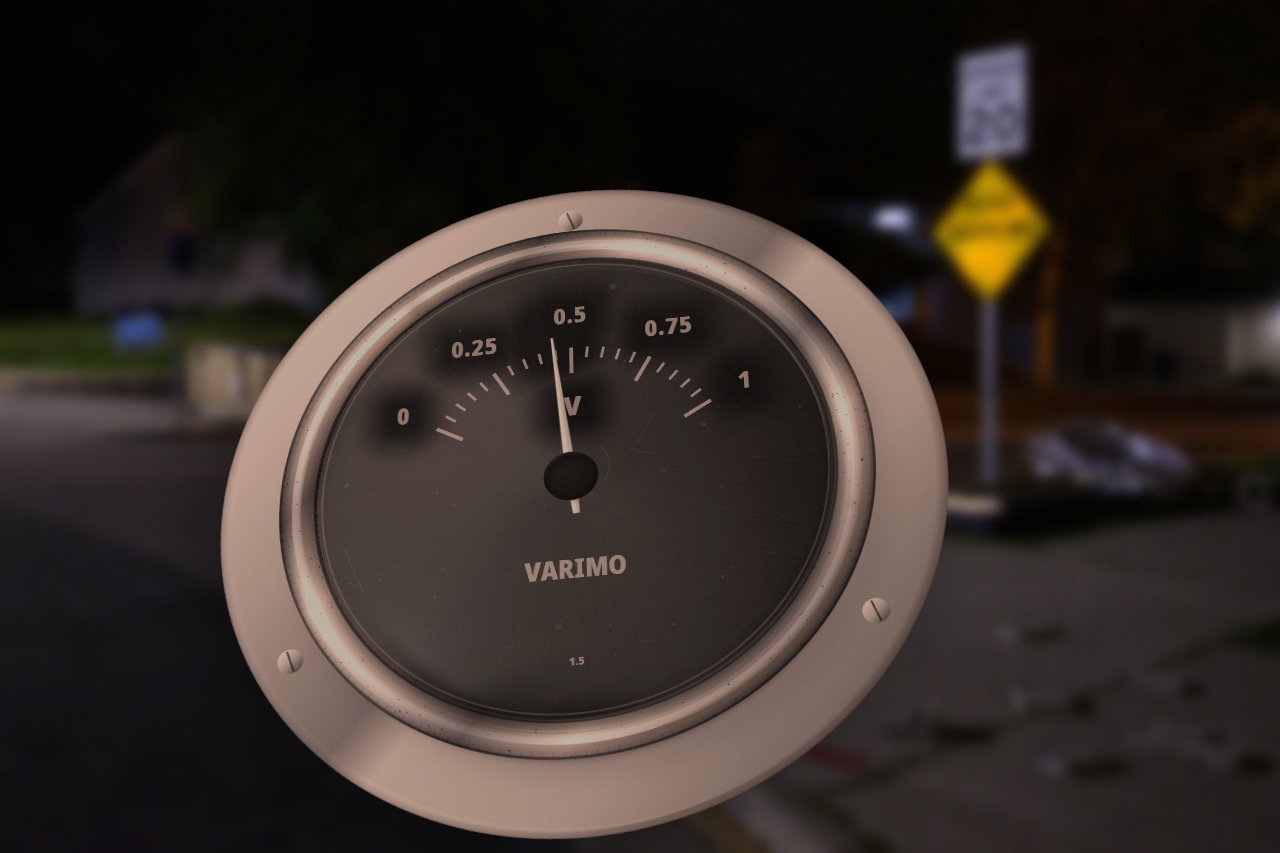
0.45
